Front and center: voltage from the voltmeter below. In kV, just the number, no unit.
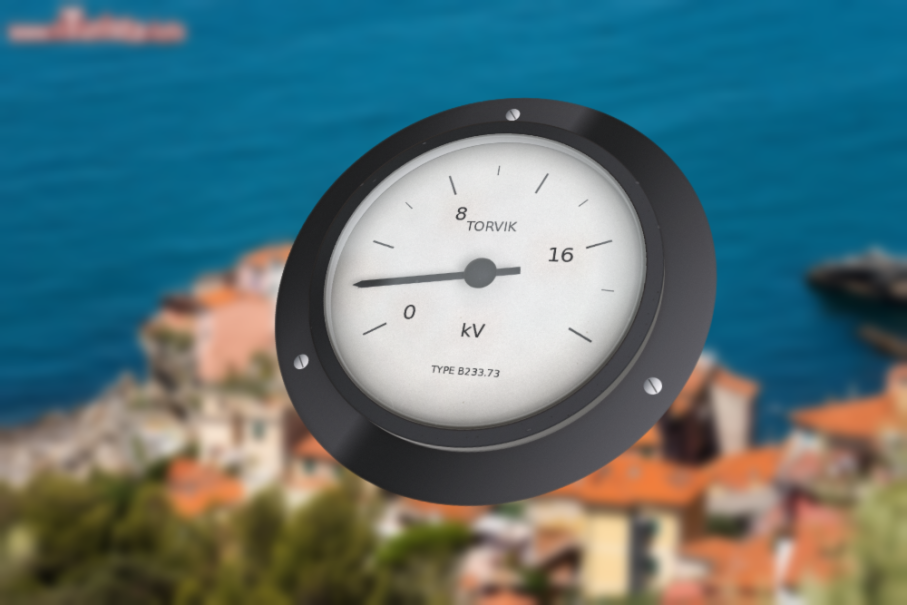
2
